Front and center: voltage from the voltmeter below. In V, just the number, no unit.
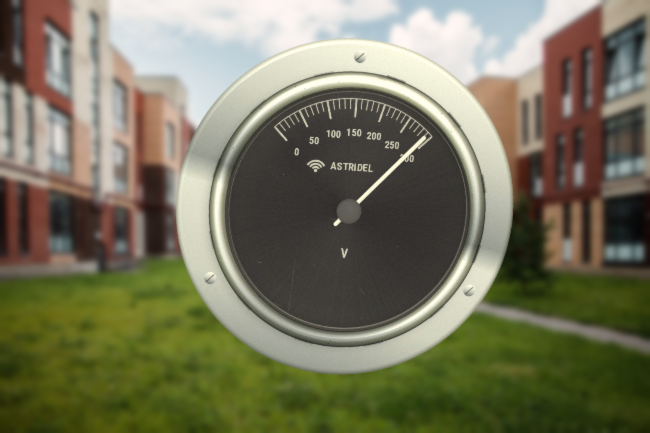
290
